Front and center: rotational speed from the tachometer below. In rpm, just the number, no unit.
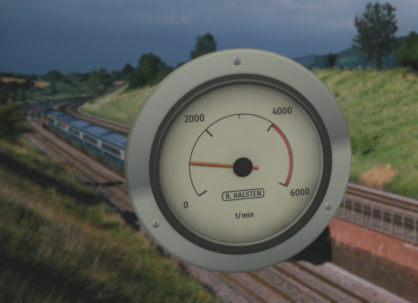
1000
